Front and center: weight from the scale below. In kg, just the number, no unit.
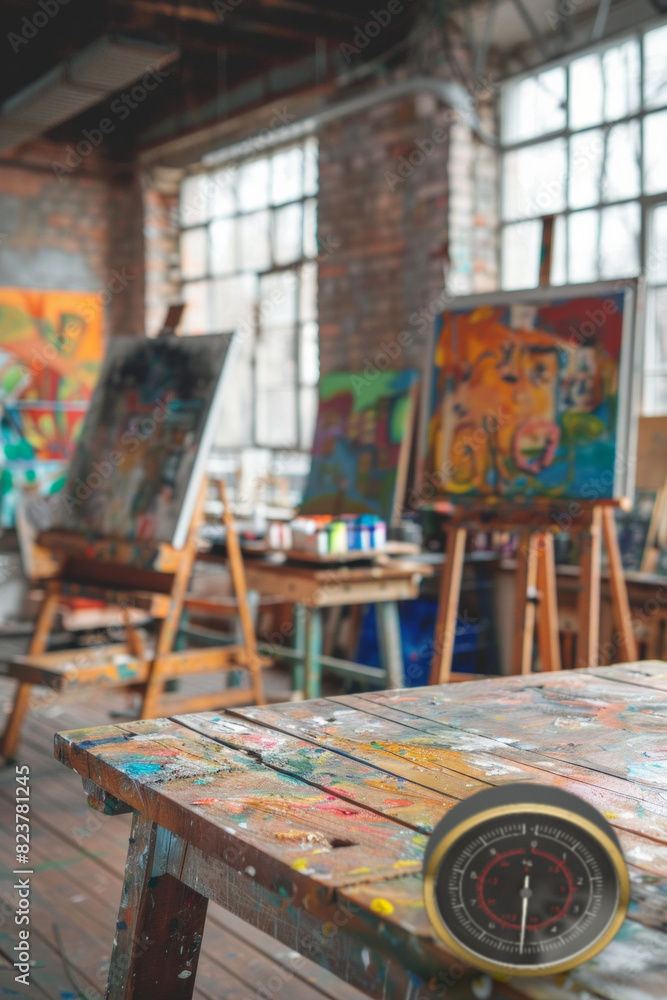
5
